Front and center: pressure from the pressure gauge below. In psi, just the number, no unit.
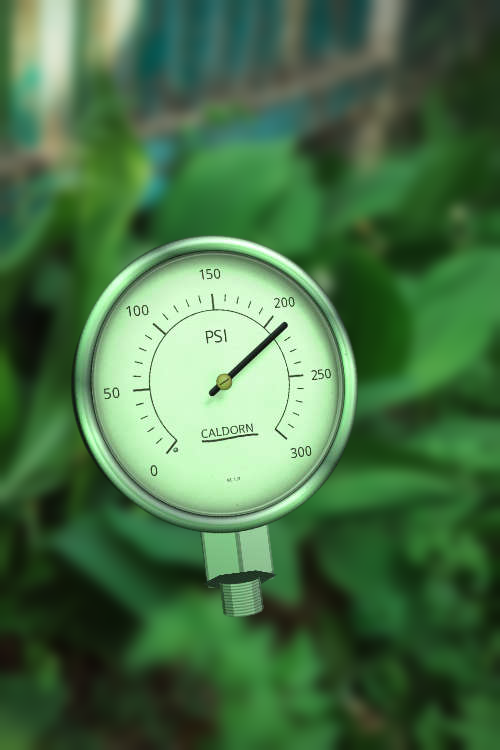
210
